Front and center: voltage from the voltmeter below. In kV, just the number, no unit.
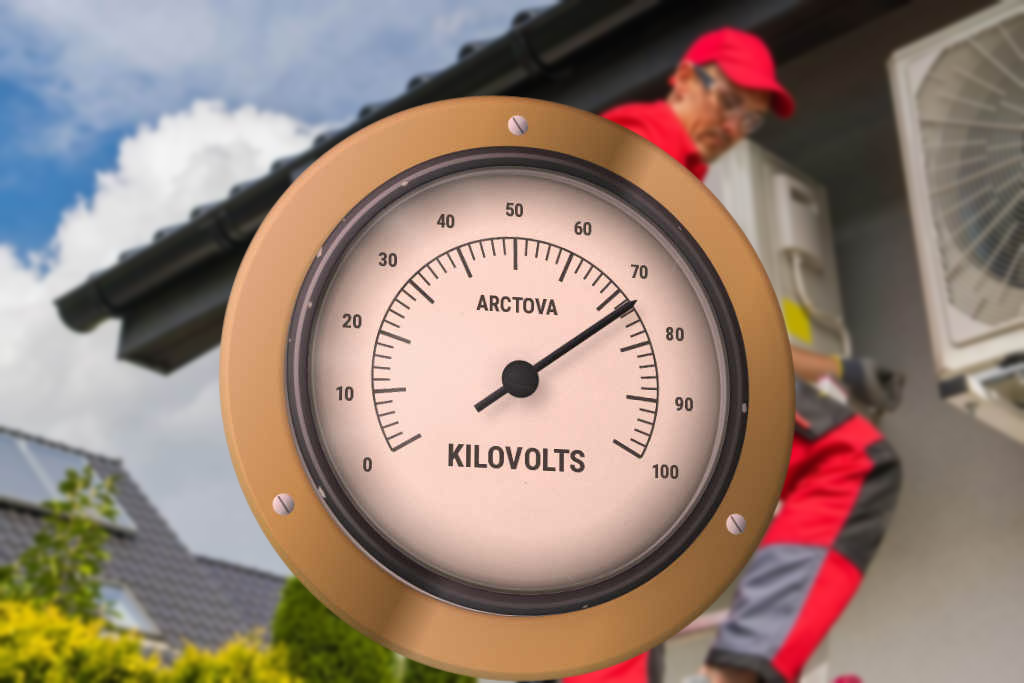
73
